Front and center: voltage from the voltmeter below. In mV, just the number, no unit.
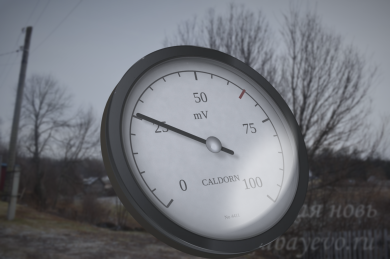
25
